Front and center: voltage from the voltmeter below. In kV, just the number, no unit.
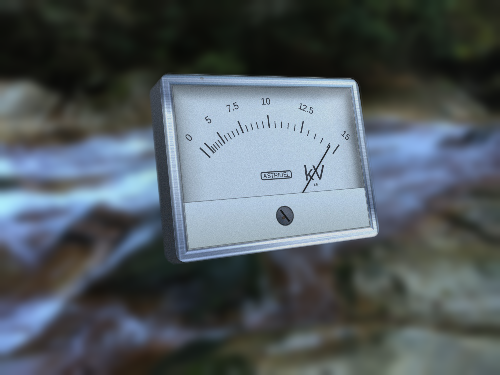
14.5
